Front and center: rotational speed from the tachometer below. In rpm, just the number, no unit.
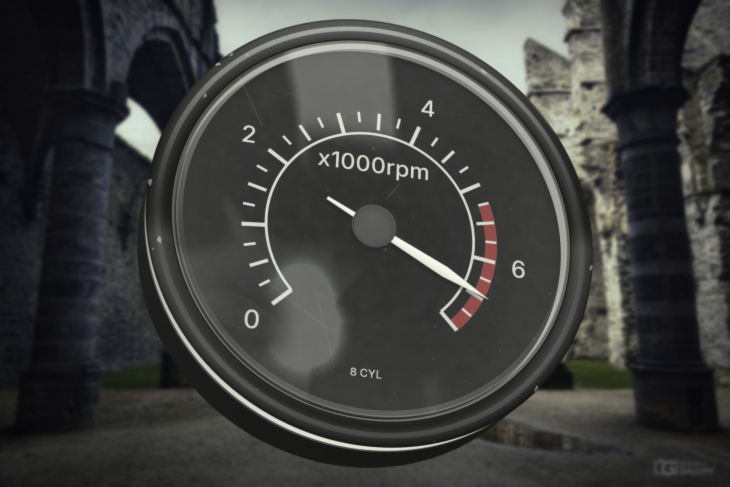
6500
